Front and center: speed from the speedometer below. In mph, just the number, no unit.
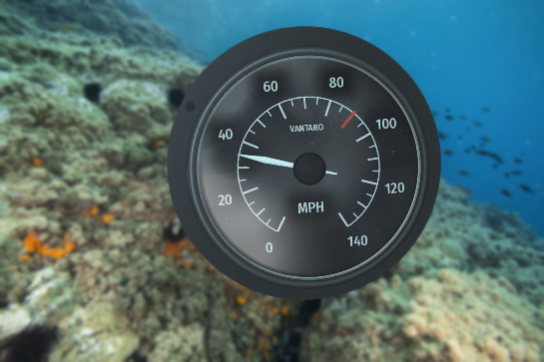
35
